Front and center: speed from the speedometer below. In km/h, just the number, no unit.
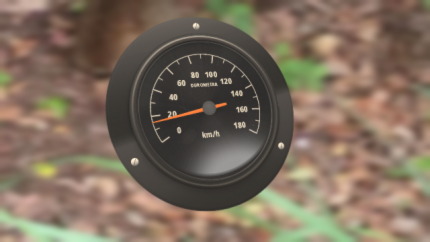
15
